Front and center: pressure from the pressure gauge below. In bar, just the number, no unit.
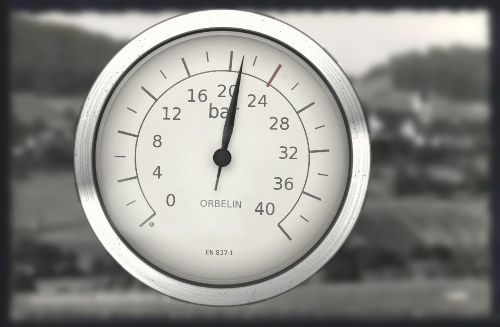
21
